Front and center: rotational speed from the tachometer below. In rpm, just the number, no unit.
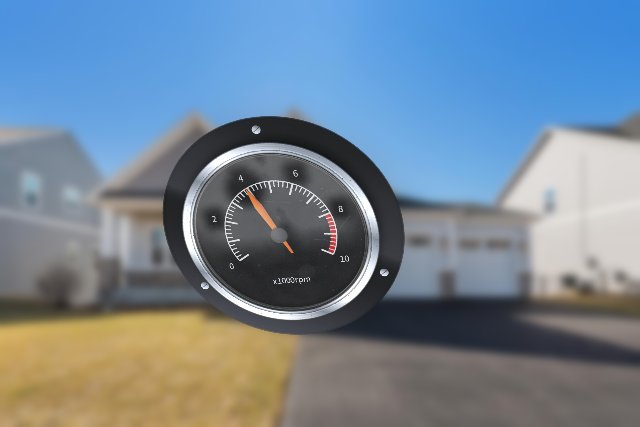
4000
